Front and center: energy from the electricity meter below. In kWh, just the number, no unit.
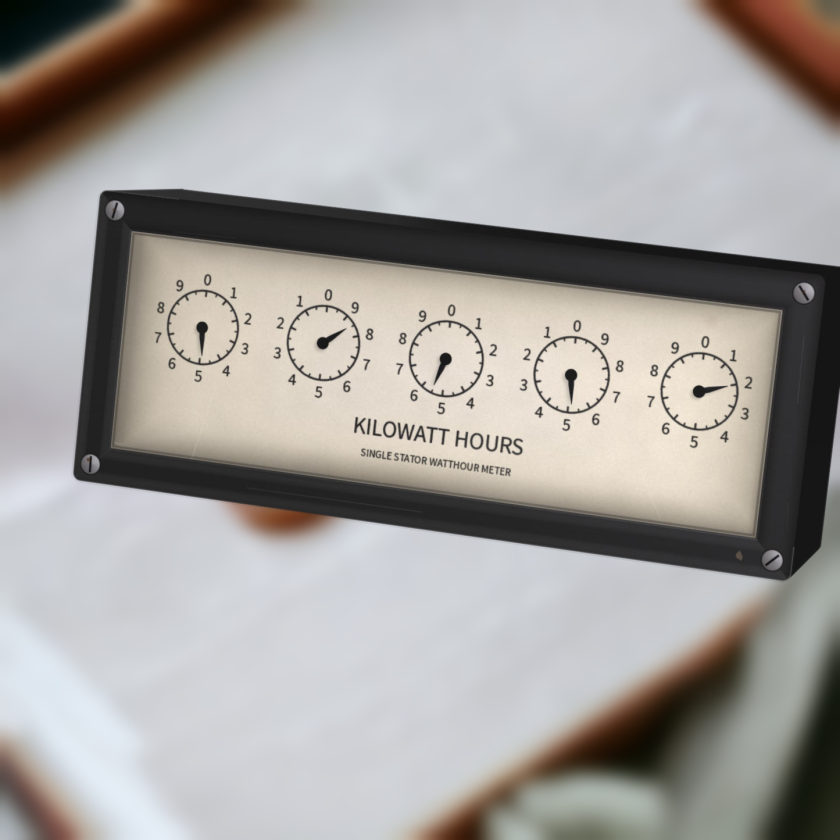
48552
